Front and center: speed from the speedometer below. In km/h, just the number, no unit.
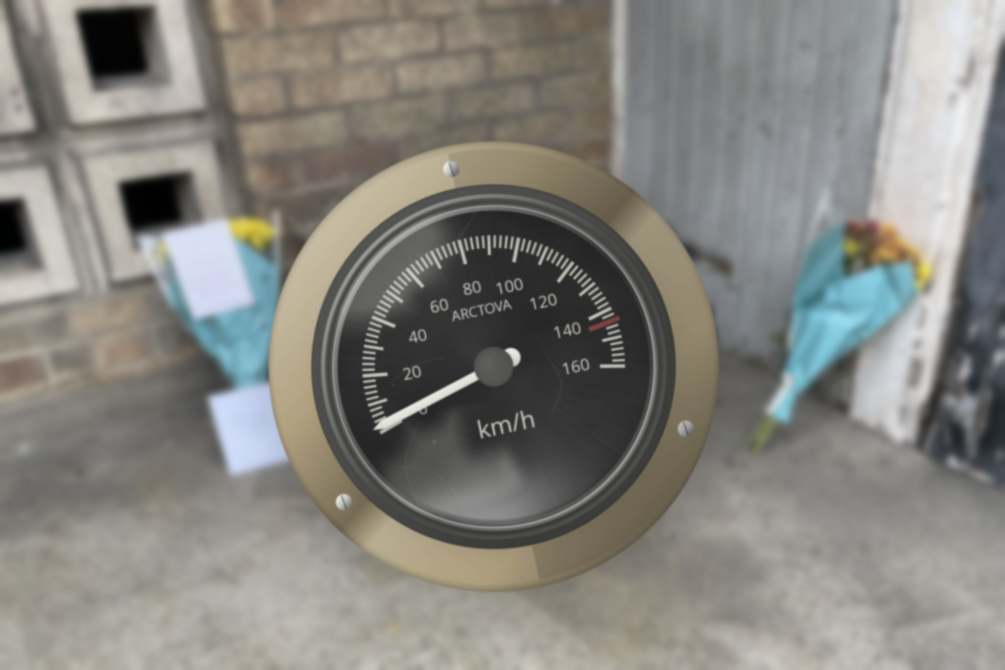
2
